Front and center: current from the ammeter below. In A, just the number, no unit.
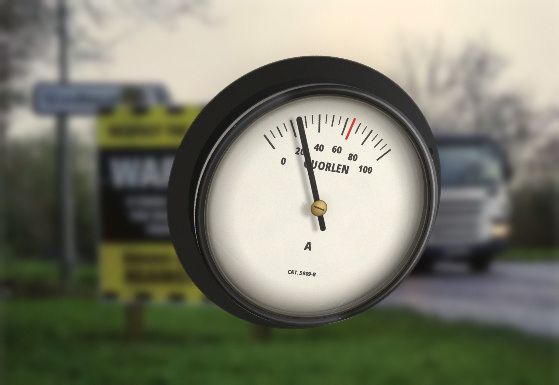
25
